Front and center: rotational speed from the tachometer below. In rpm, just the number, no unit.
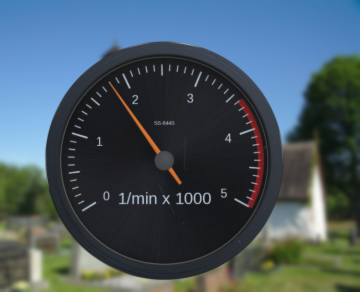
1800
